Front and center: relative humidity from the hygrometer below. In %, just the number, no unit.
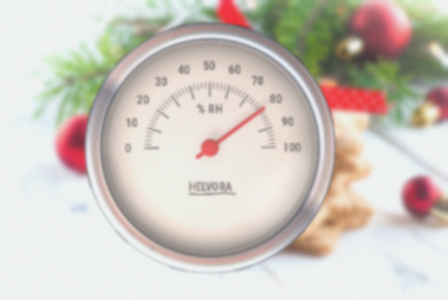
80
